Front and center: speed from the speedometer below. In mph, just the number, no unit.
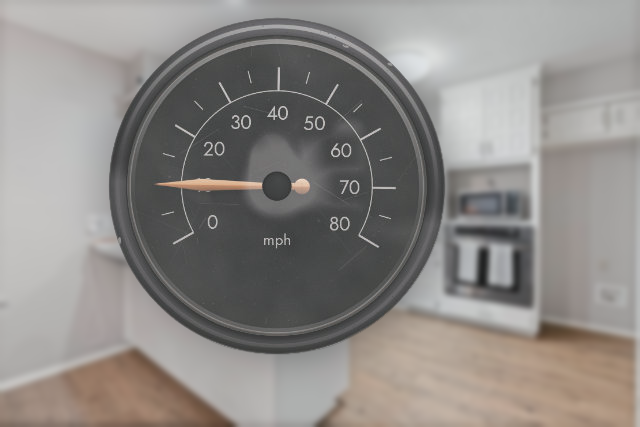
10
